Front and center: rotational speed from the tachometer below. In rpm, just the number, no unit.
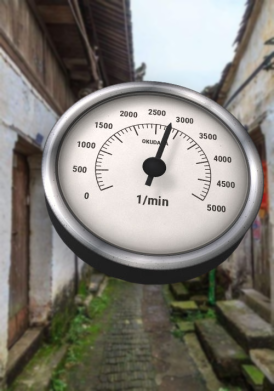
2800
